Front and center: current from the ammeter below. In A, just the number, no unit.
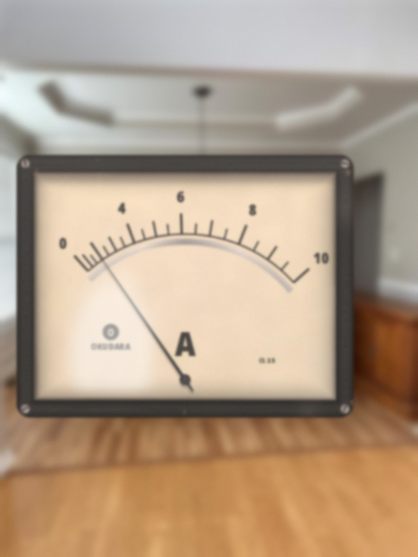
2
